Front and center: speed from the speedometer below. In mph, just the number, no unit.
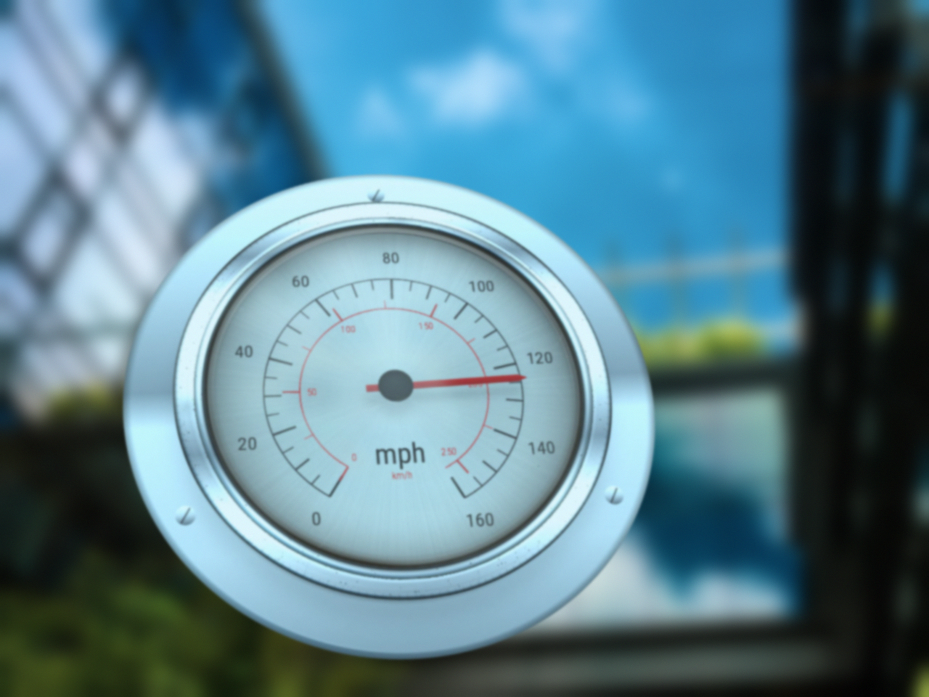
125
